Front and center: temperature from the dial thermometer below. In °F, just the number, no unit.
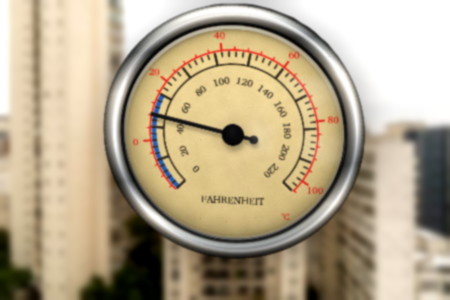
48
